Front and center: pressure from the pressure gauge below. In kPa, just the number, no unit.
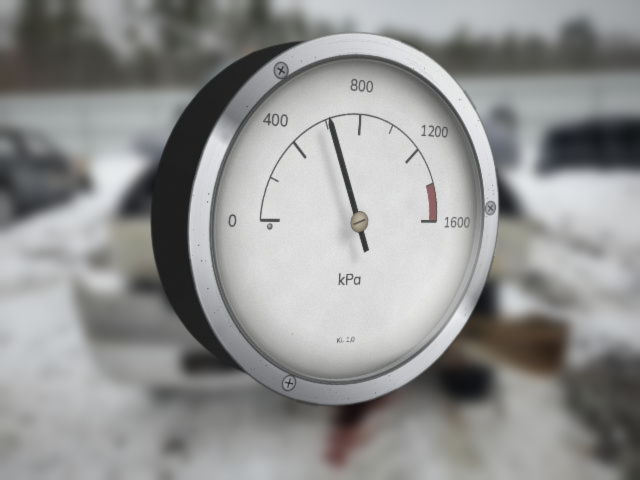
600
